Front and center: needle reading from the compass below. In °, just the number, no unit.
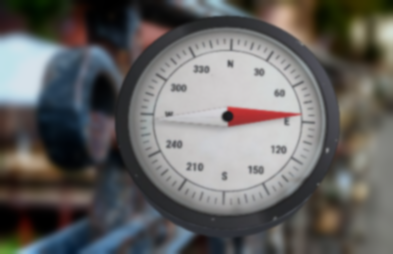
85
